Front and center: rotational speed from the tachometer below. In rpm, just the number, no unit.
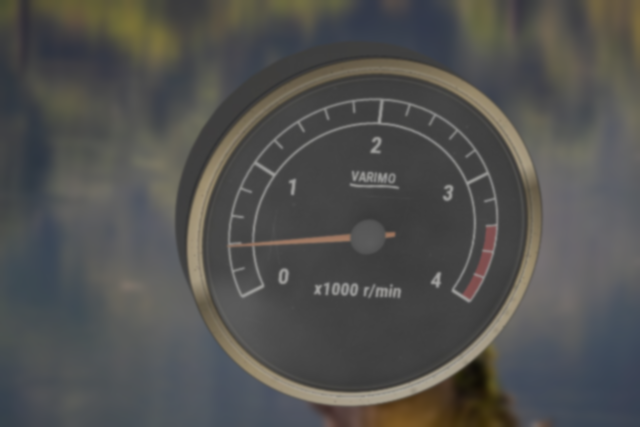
400
